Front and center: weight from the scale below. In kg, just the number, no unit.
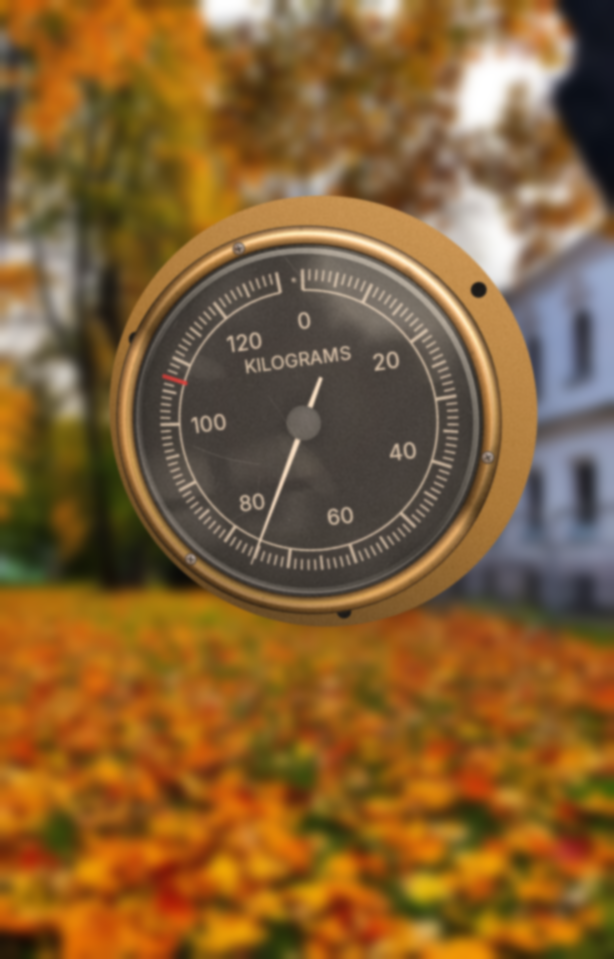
75
